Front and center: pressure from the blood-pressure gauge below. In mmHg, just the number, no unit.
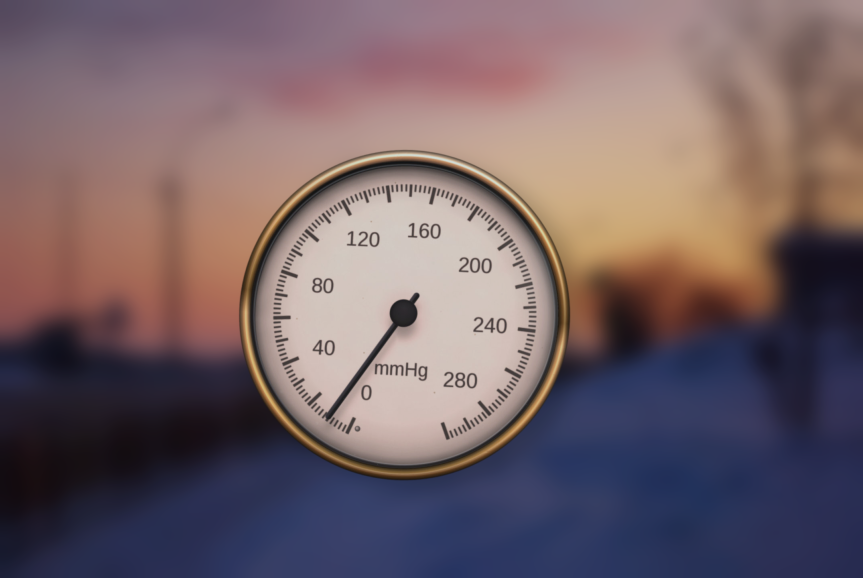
10
